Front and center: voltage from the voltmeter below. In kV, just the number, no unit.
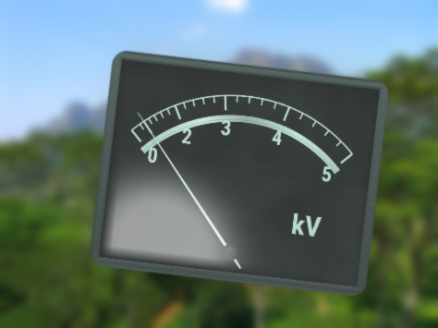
1
